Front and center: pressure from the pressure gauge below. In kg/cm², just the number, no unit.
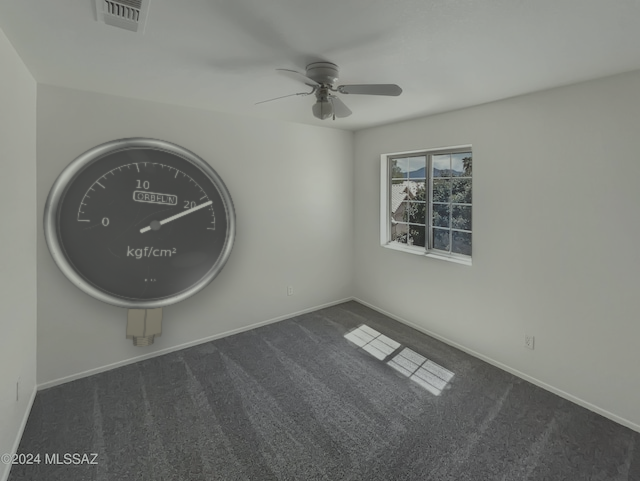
21
